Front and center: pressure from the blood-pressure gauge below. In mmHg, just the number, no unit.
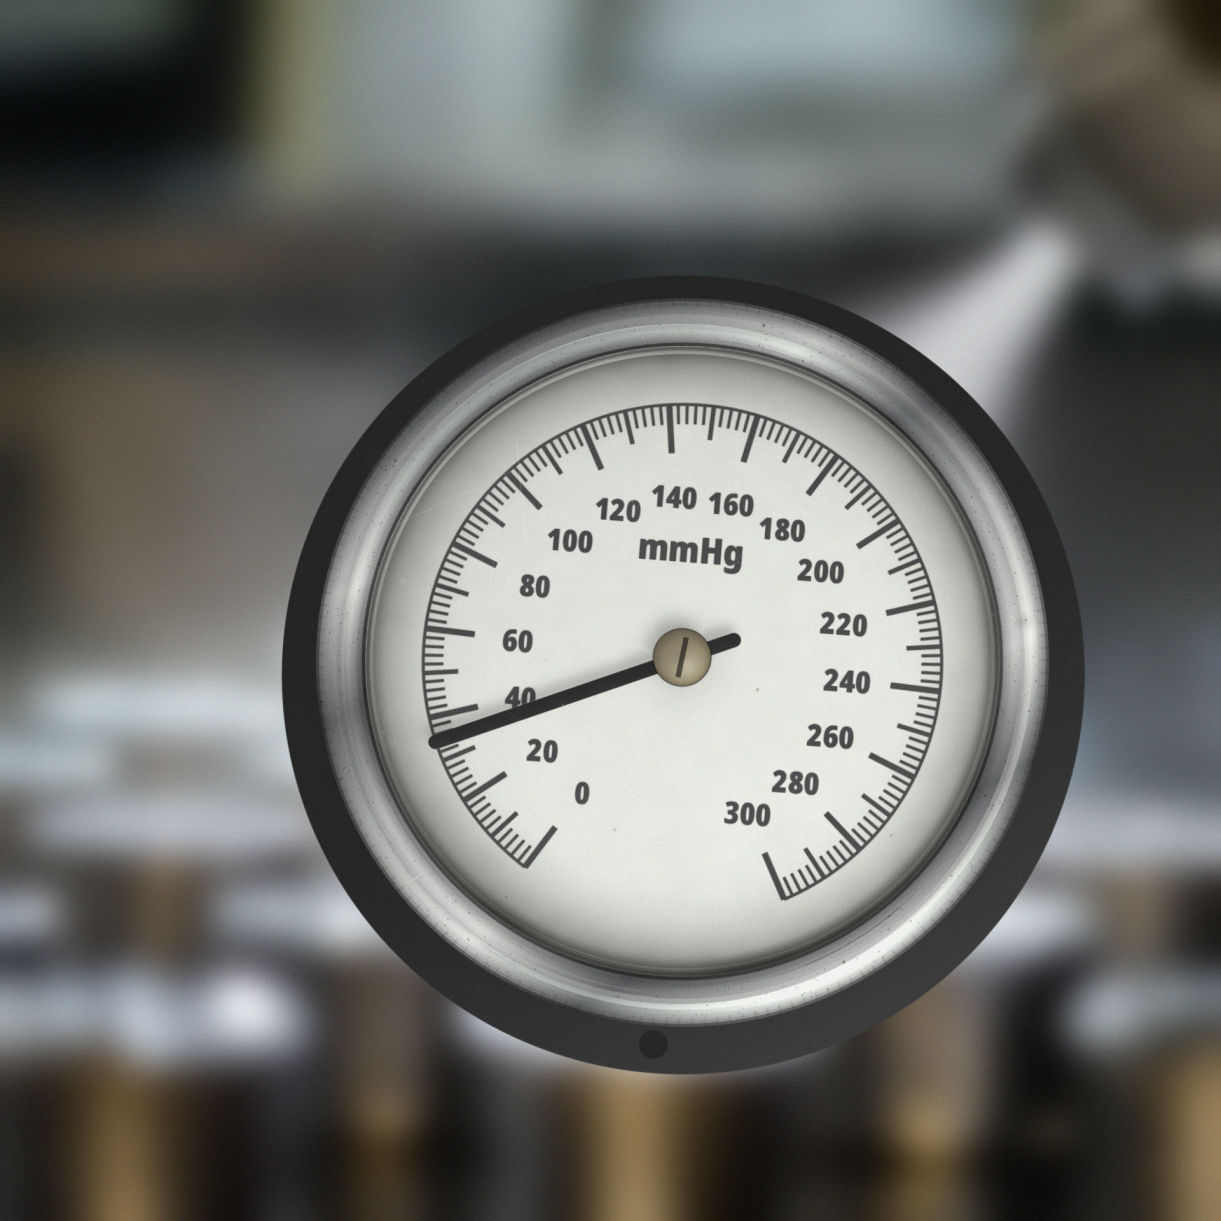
34
